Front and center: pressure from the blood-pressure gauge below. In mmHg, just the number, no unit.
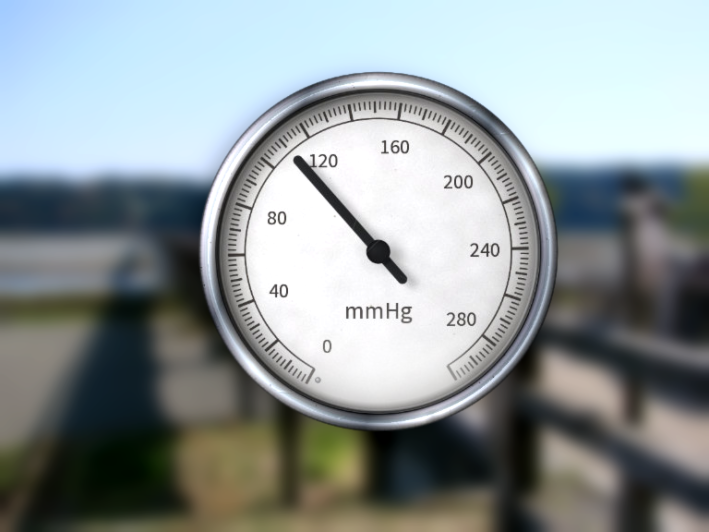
110
